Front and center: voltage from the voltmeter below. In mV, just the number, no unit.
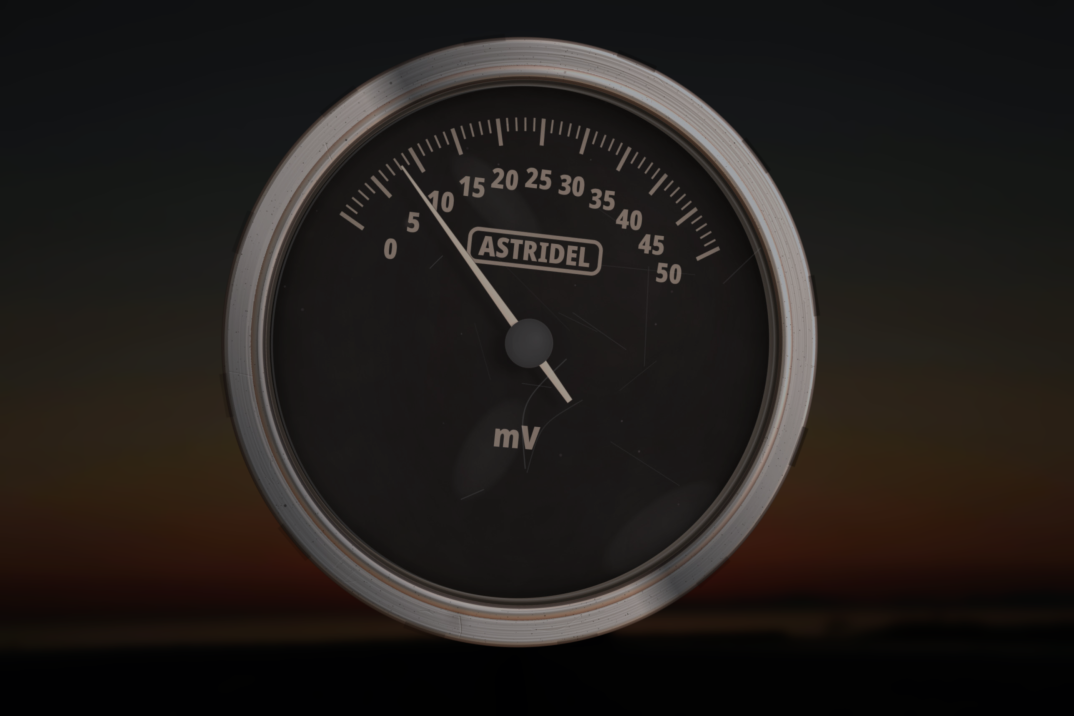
8
